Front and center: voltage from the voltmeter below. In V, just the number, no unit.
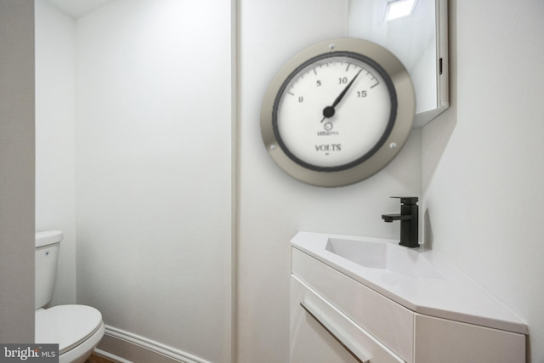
12
